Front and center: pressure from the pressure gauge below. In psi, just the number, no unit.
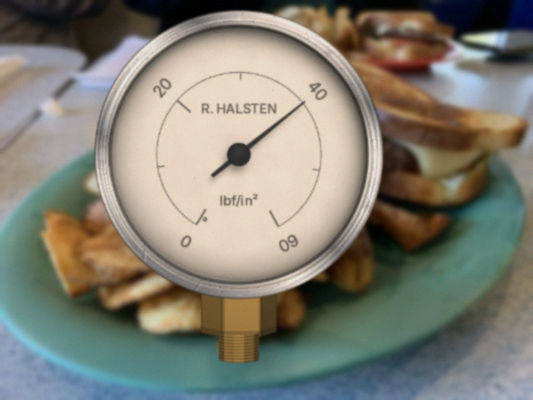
40
